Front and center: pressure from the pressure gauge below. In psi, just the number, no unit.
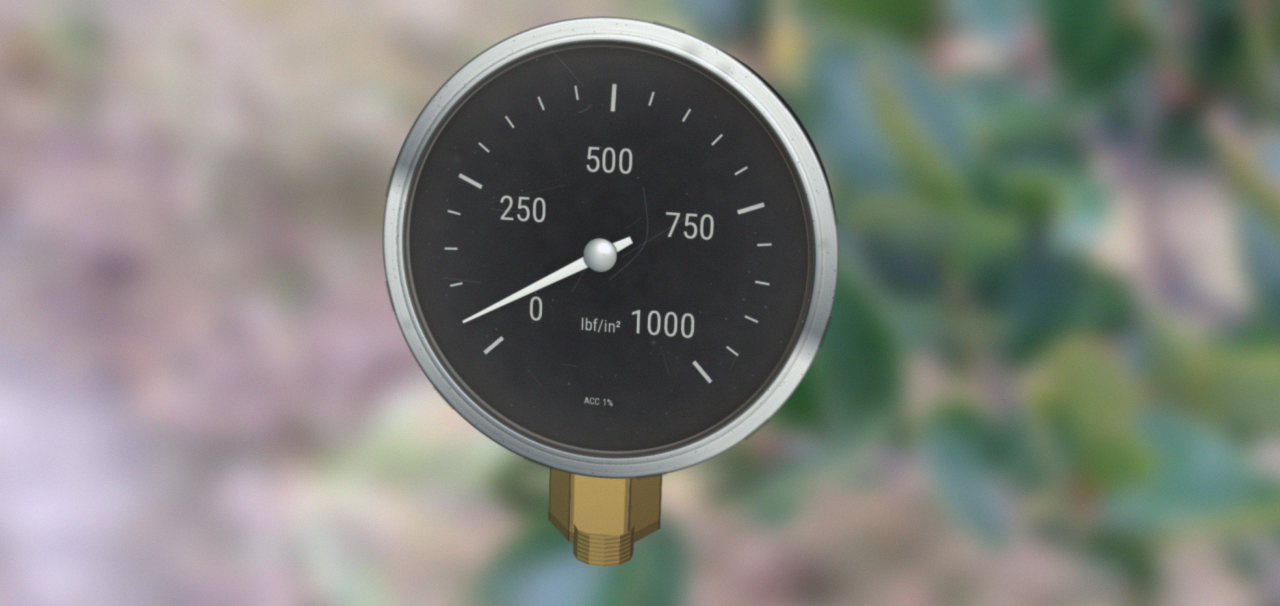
50
